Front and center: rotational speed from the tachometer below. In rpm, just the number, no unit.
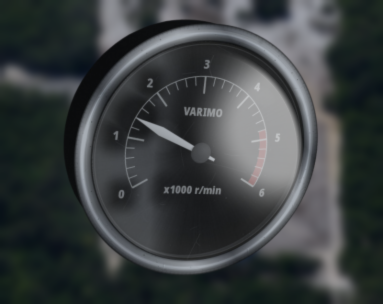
1400
